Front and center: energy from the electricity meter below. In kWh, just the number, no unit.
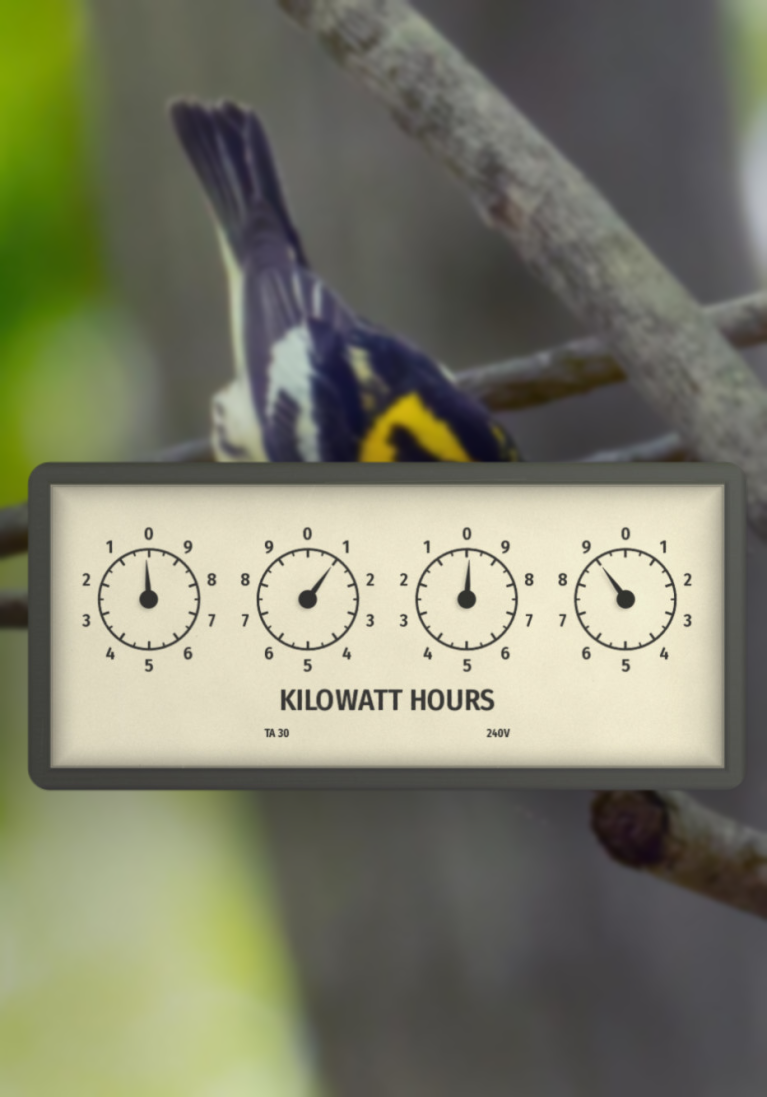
99
